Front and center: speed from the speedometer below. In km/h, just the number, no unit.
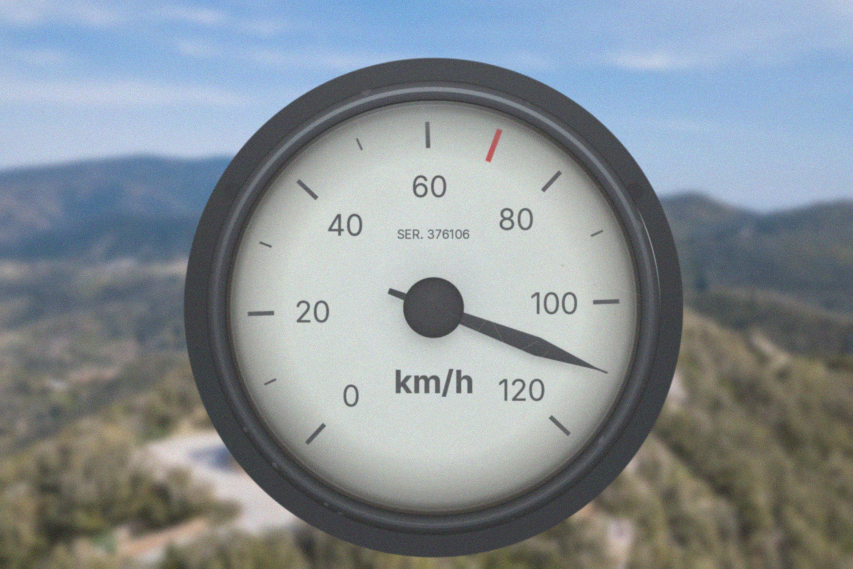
110
